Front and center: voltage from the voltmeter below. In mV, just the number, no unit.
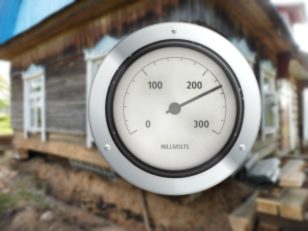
230
